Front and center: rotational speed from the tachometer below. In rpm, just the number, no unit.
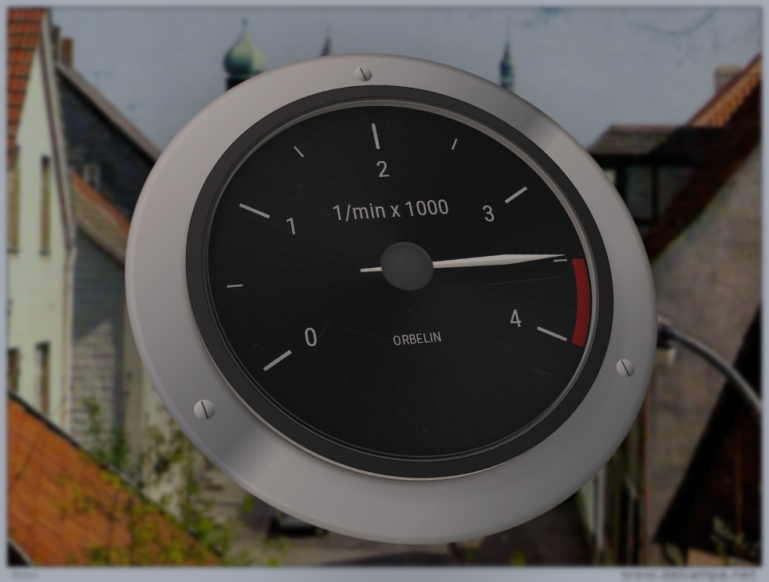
3500
